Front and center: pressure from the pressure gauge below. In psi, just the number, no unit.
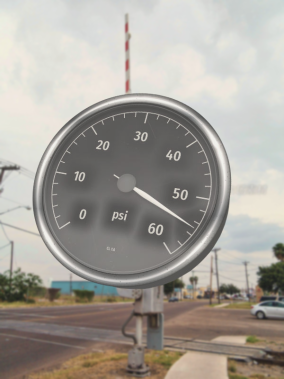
55
